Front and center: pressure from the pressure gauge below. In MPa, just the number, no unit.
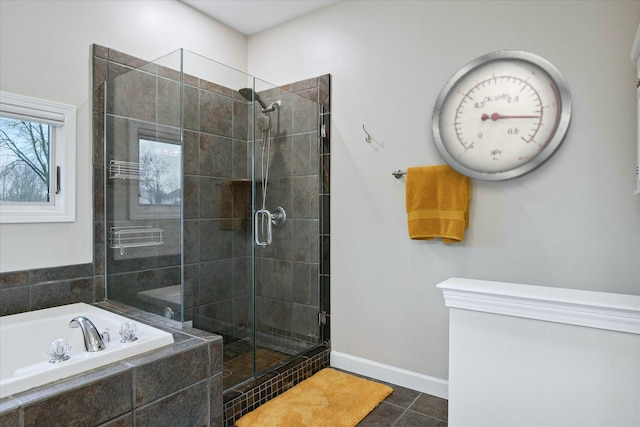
0.52
